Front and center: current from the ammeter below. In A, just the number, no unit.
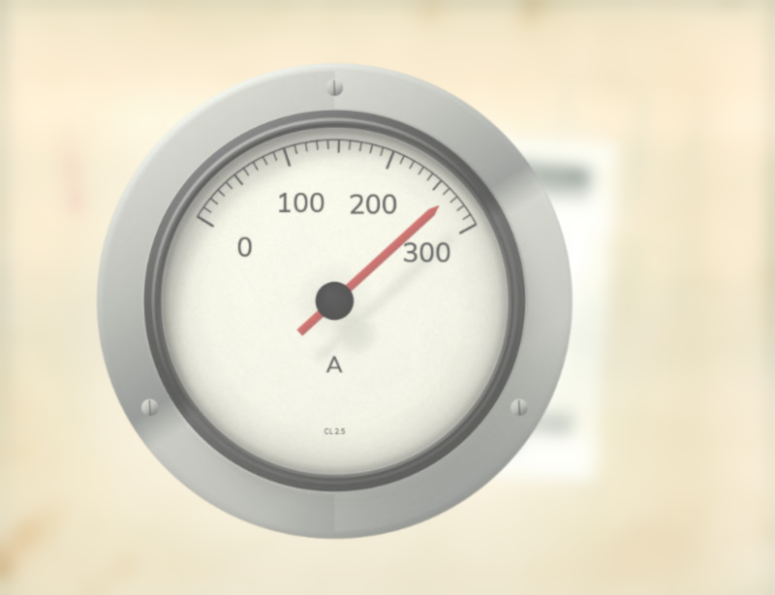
265
